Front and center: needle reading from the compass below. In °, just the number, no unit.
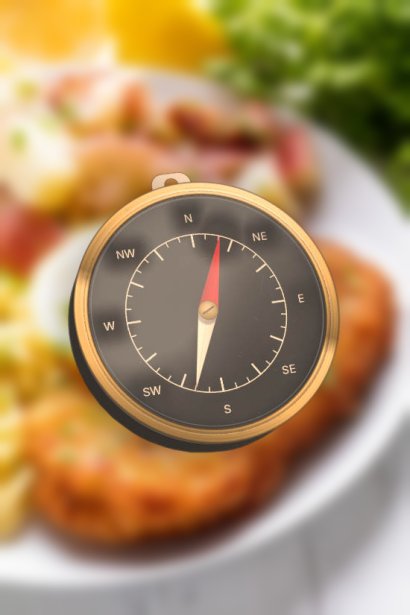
20
